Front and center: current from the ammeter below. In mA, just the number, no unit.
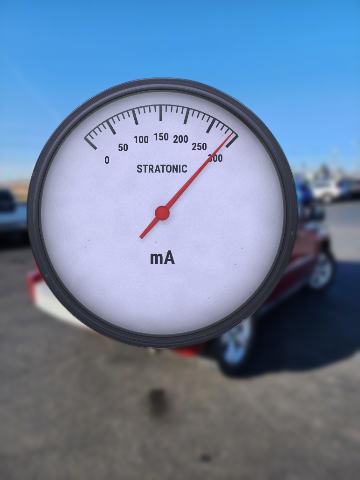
290
